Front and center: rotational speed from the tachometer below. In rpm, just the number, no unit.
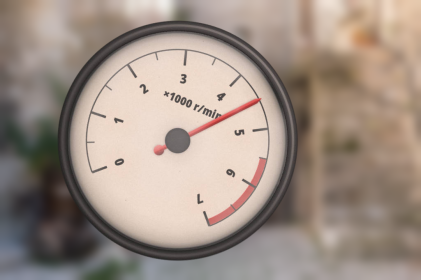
4500
